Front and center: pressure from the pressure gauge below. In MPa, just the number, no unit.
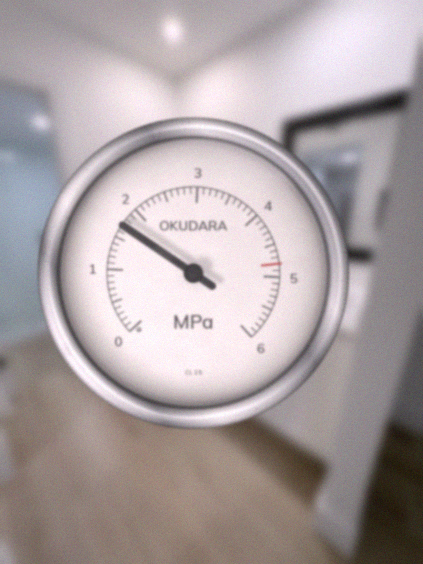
1.7
